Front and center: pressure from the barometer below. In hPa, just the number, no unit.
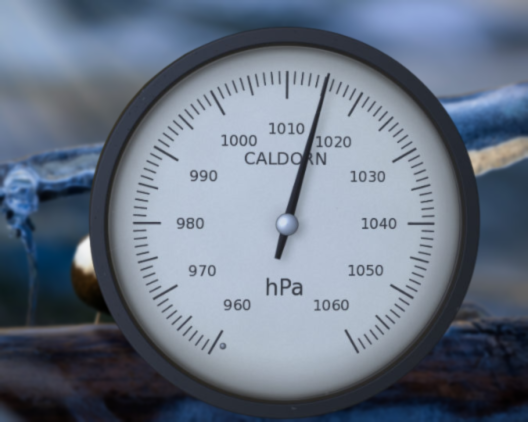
1015
